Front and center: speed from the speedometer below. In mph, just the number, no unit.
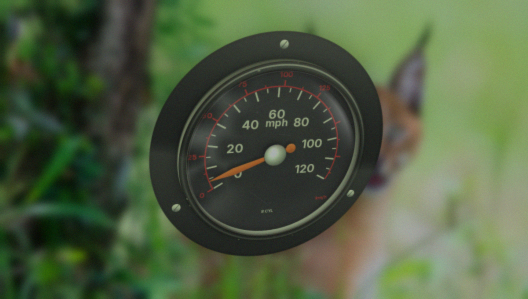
5
